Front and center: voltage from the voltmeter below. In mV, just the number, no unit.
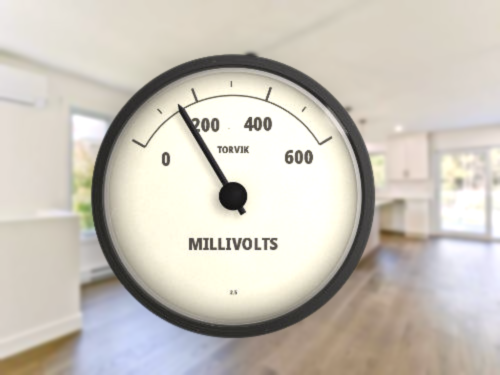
150
